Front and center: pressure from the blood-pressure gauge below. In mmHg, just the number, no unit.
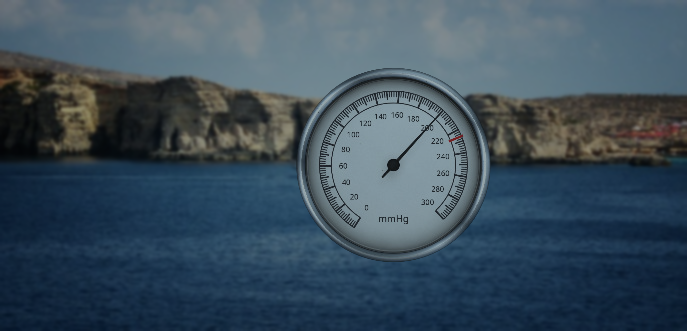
200
